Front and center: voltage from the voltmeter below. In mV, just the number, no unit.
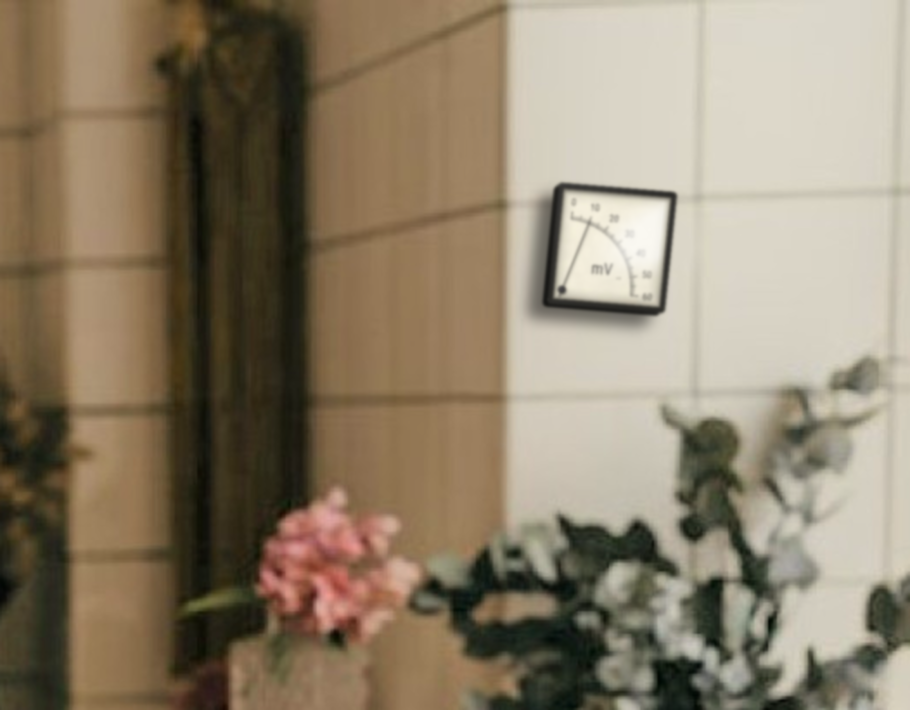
10
